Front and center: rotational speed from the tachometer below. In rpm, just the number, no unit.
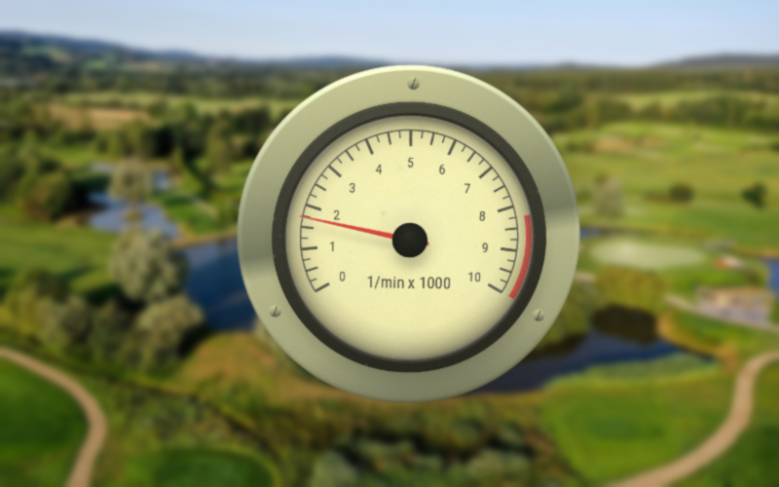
1750
